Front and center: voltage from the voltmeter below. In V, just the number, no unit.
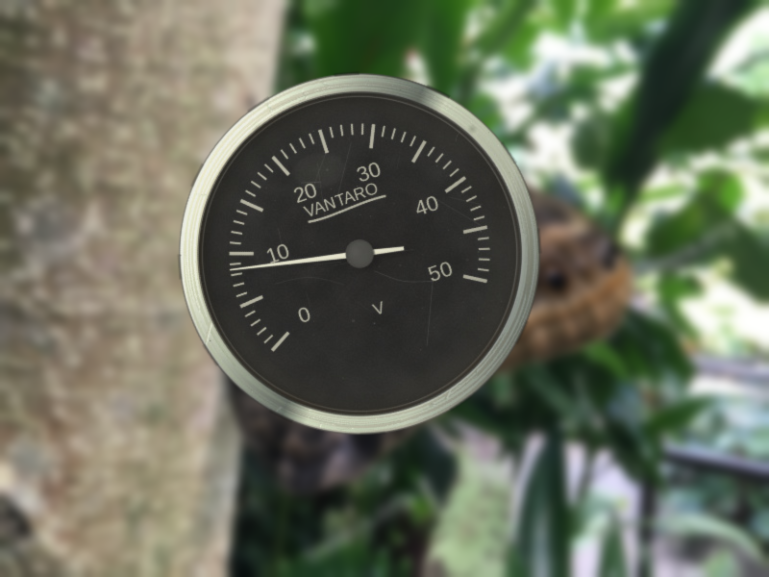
8.5
